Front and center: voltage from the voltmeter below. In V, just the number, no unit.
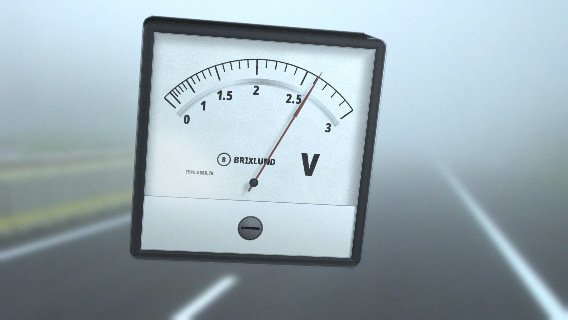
2.6
